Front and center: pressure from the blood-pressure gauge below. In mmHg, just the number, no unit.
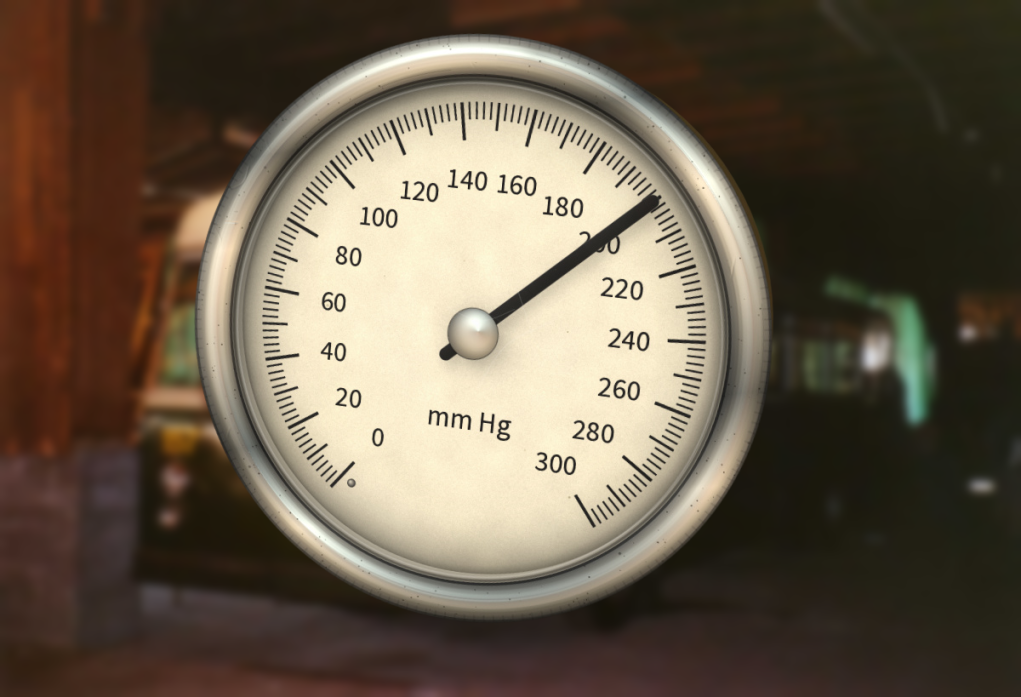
200
